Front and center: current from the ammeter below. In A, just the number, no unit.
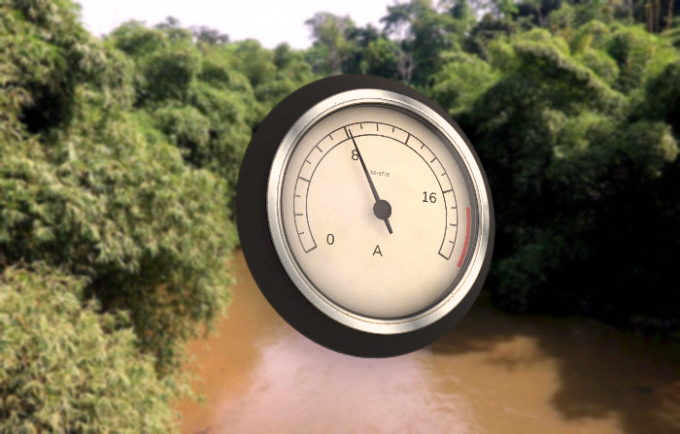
8
